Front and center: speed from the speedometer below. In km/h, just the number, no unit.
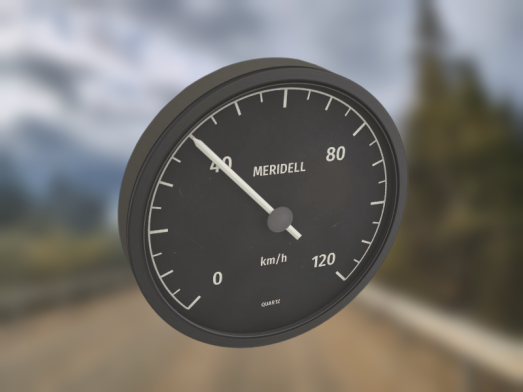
40
